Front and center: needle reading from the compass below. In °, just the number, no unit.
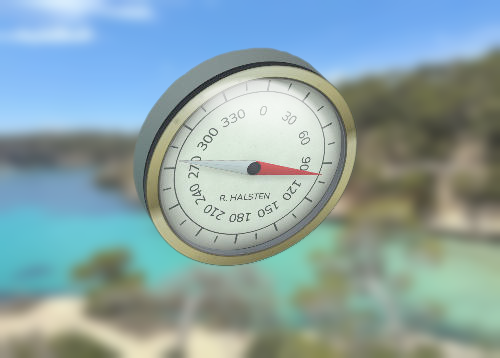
97.5
